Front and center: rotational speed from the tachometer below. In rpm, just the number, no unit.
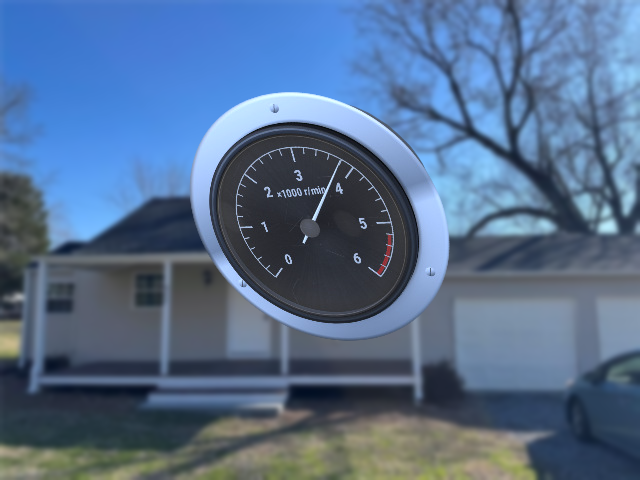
3800
